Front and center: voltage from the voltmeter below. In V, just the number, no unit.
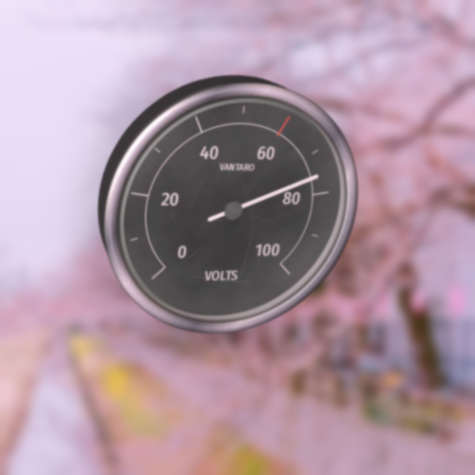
75
